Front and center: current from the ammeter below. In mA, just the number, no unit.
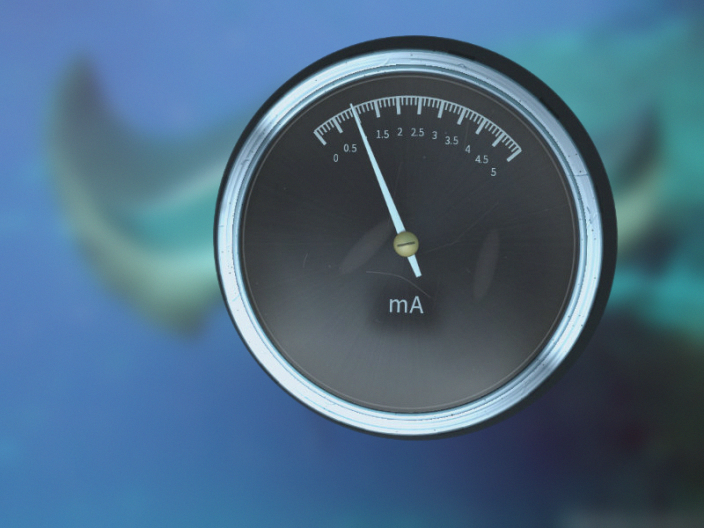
1
